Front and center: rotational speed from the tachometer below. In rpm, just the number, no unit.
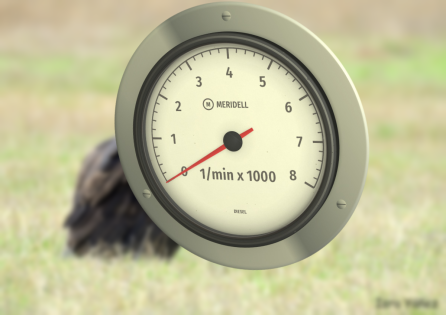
0
